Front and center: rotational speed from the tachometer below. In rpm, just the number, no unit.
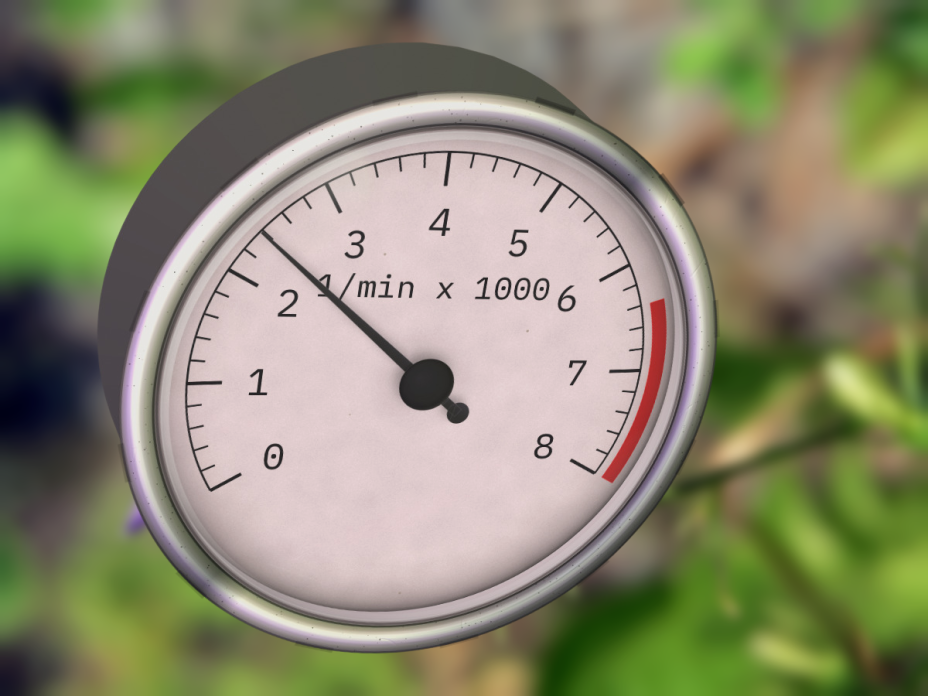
2400
